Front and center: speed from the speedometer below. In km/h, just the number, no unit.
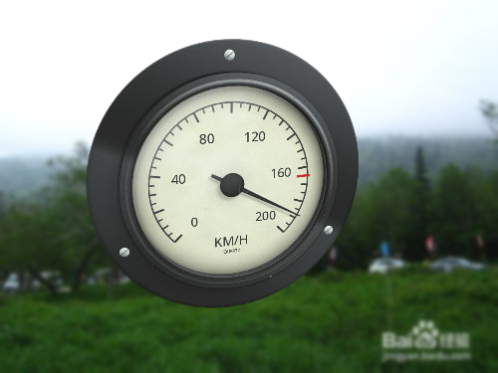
187.5
